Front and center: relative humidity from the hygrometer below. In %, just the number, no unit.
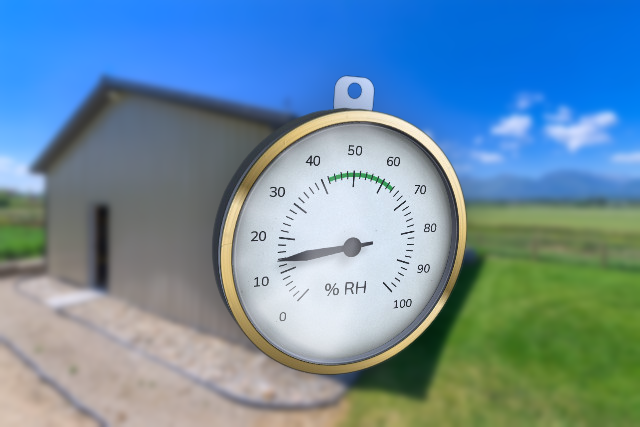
14
